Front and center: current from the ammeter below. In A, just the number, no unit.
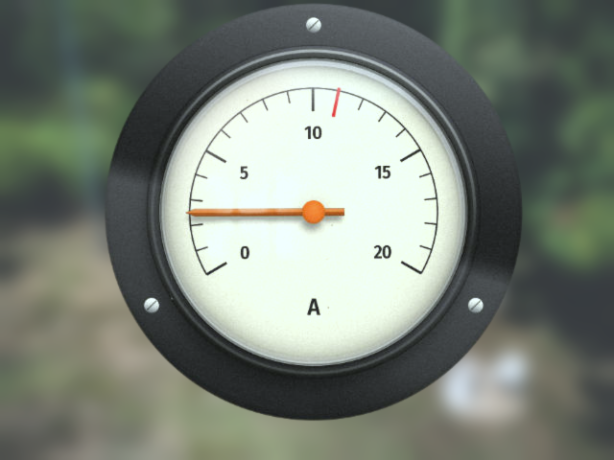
2.5
